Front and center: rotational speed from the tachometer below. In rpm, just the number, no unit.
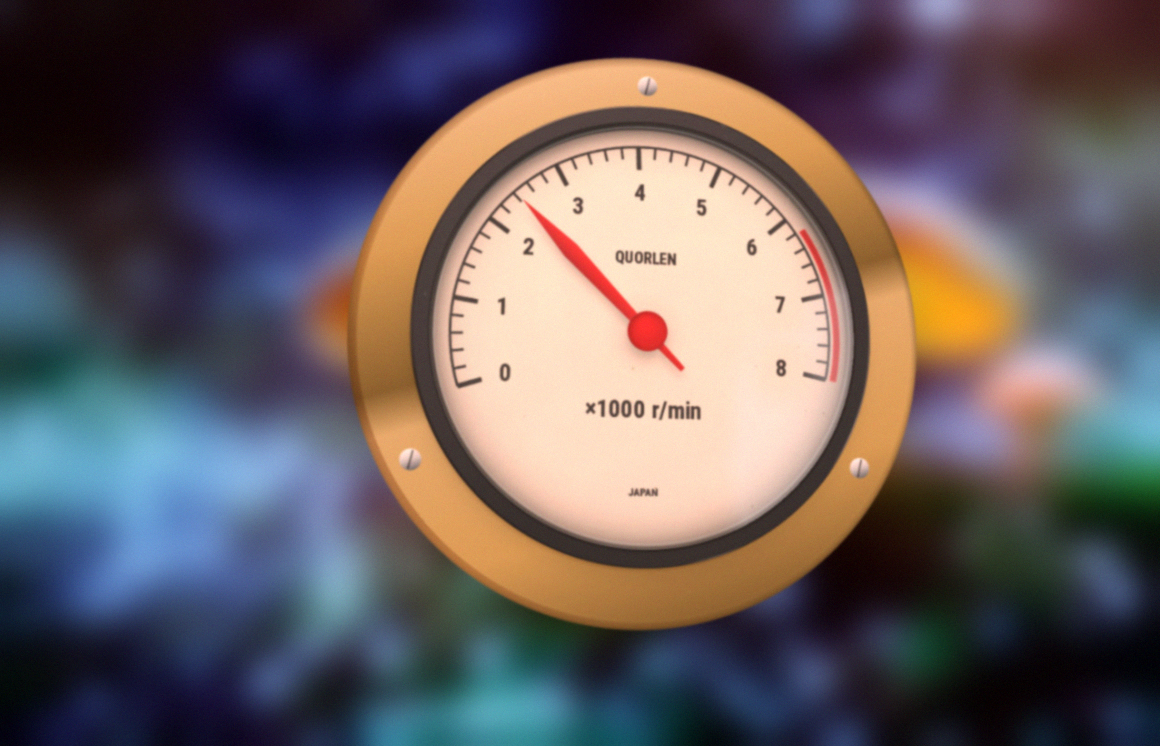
2400
